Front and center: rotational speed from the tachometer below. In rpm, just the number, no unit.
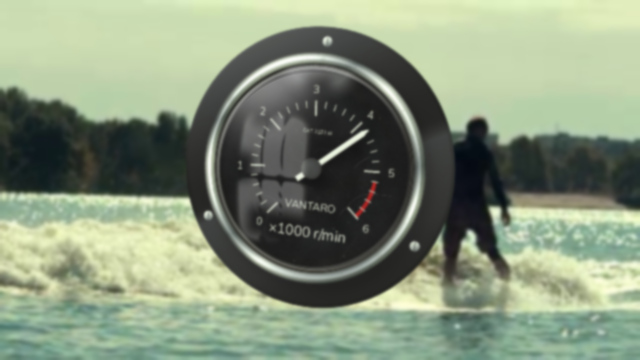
4200
